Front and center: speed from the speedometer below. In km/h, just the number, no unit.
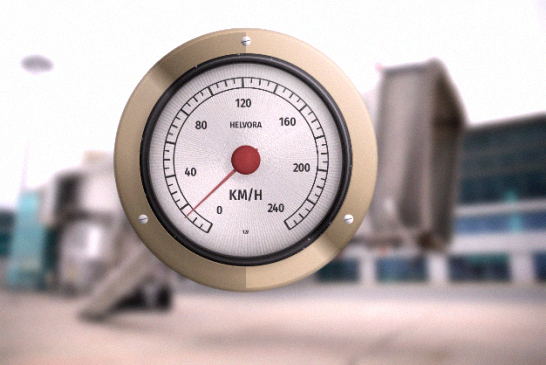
15
